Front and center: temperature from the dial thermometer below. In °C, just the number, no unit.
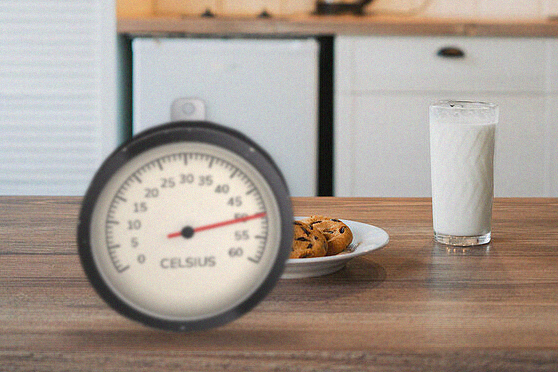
50
